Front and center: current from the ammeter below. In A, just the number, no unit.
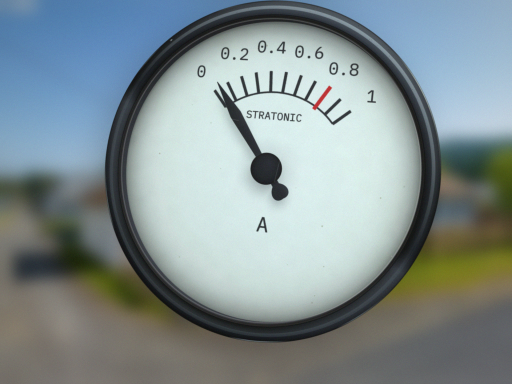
0.05
